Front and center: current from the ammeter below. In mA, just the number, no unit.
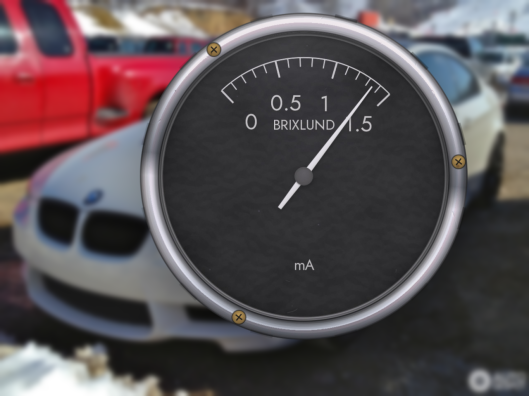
1.35
